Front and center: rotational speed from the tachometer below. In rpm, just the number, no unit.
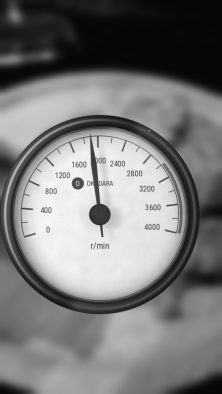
1900
